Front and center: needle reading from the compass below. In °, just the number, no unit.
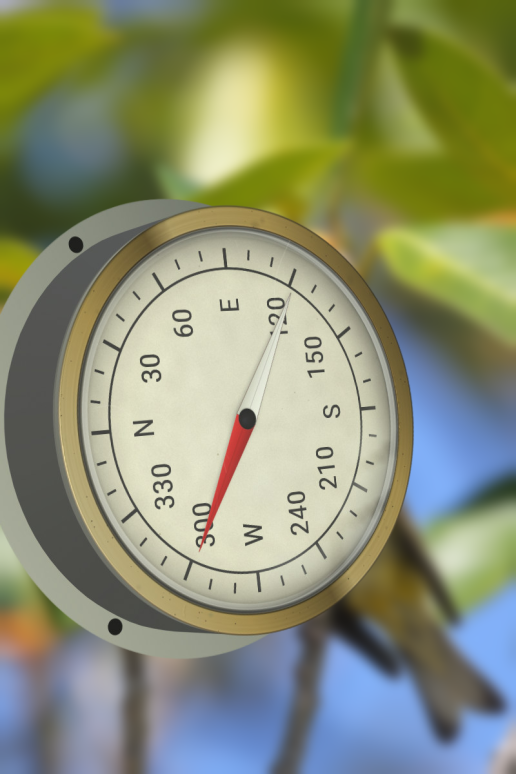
300
